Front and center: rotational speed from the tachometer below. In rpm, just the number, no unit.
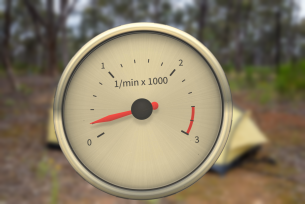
200
